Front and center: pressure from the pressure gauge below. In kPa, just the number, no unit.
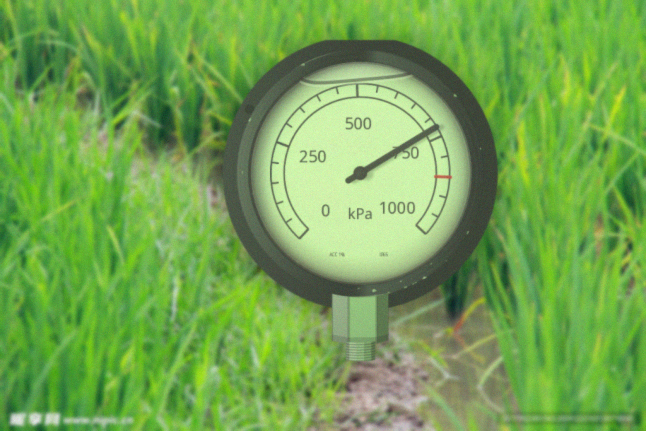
725
